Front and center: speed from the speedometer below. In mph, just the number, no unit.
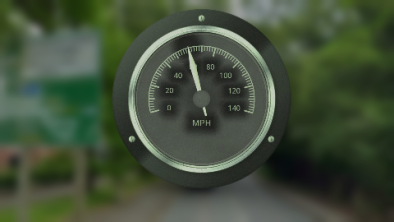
60
